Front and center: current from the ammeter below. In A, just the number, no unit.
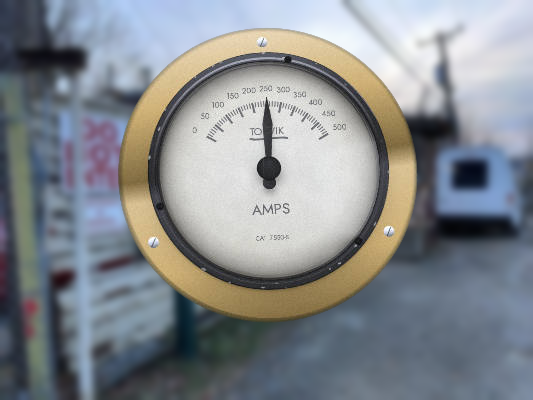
250
